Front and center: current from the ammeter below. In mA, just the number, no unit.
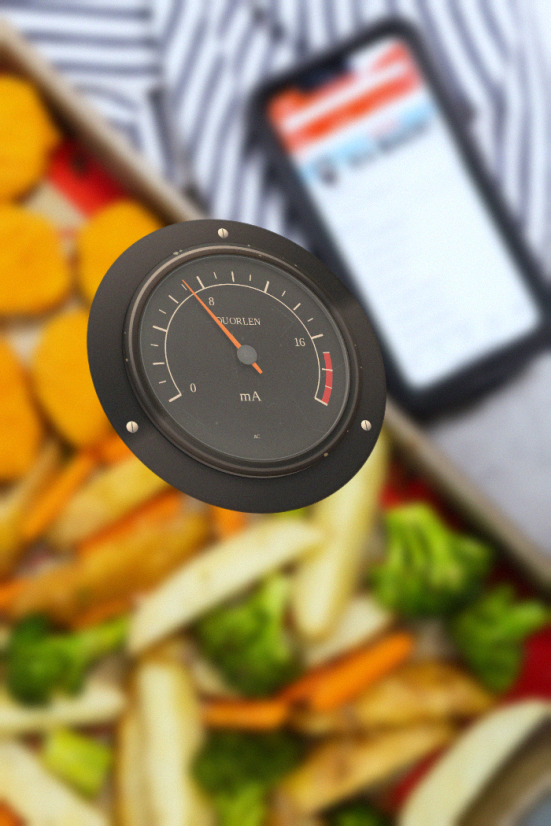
7
